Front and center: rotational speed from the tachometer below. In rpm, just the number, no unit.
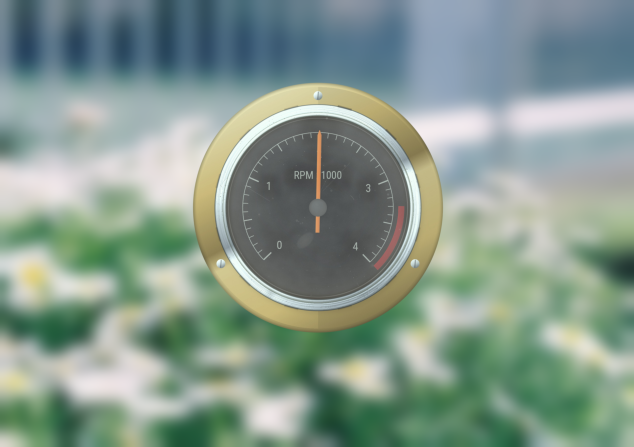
2000
